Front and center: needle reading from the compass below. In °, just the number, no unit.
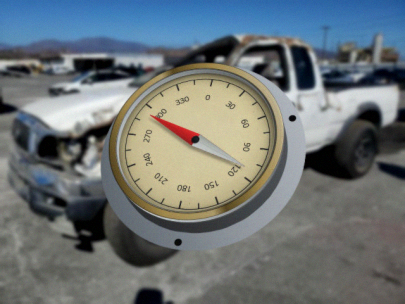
292.5
